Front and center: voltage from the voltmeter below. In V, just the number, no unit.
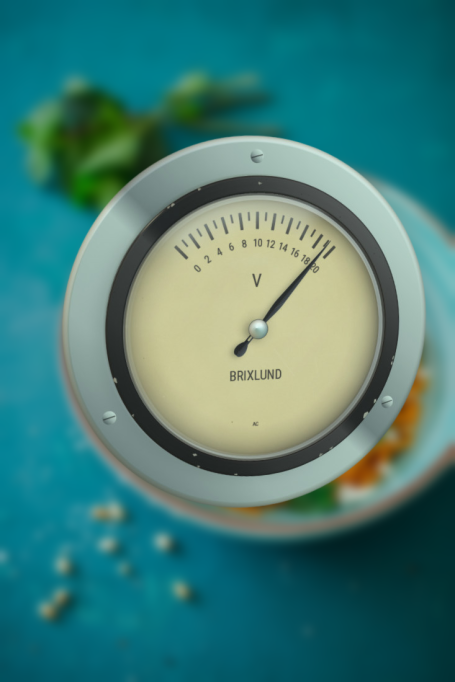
19
